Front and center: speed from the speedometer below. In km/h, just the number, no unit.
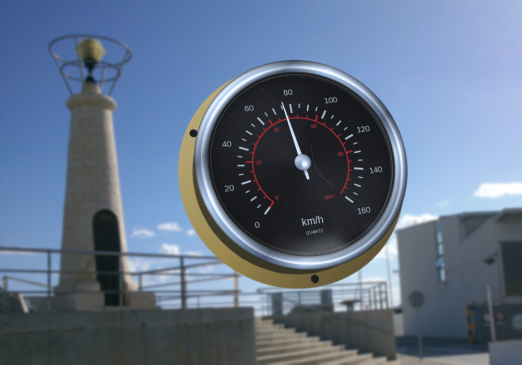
75
